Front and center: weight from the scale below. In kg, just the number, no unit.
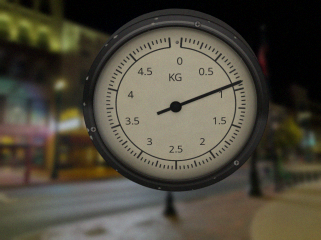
0.9
